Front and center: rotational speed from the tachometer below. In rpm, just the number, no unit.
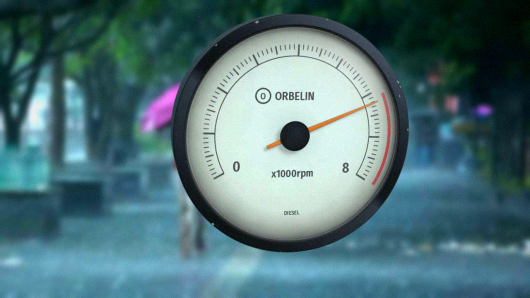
6200
